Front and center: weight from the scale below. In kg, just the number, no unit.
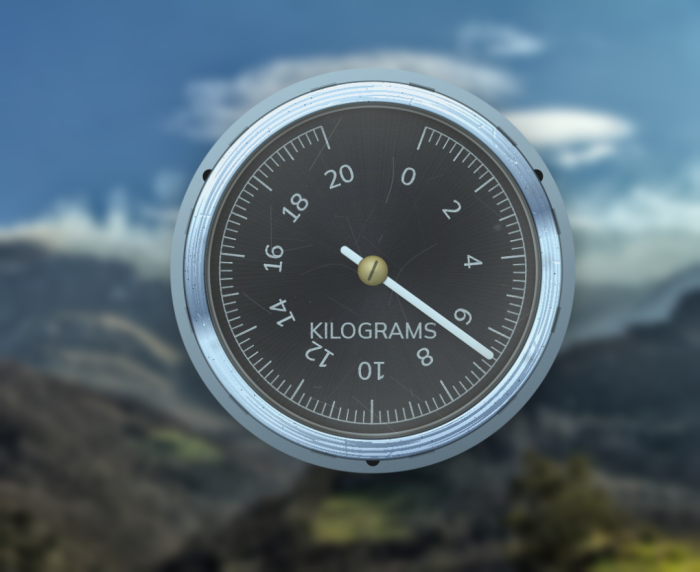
6.6
